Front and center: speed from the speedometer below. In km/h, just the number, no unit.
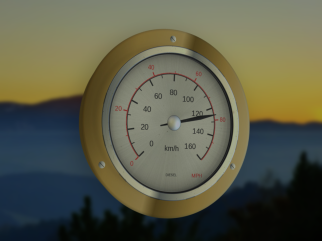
125
